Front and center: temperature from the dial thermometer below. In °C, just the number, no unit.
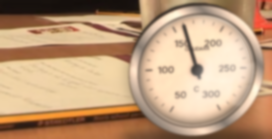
160
